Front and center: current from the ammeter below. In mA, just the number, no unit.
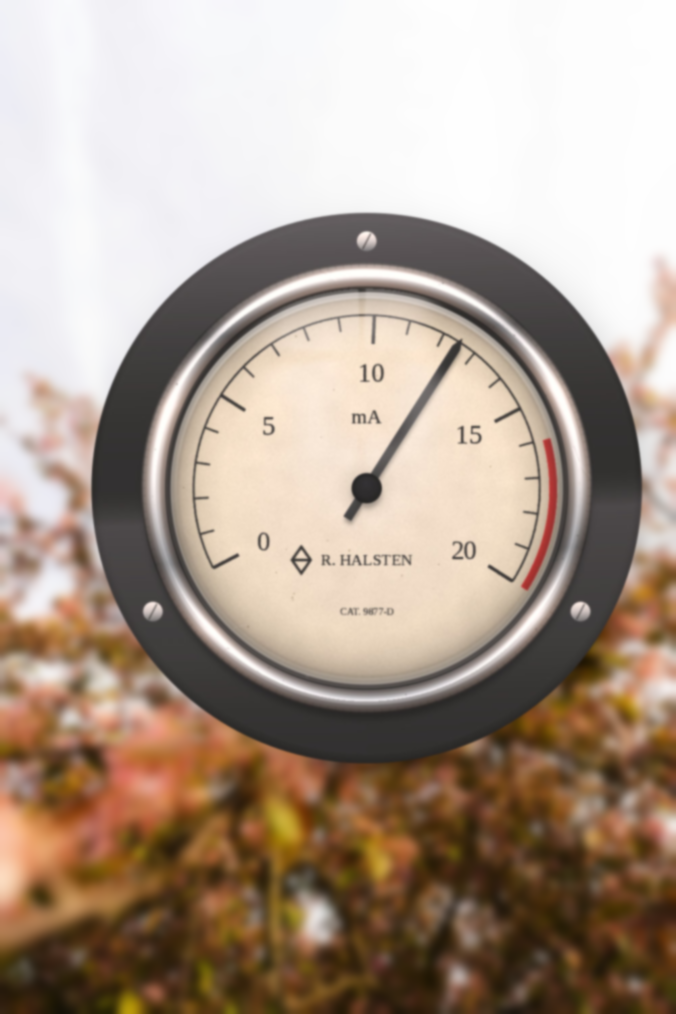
12.5
